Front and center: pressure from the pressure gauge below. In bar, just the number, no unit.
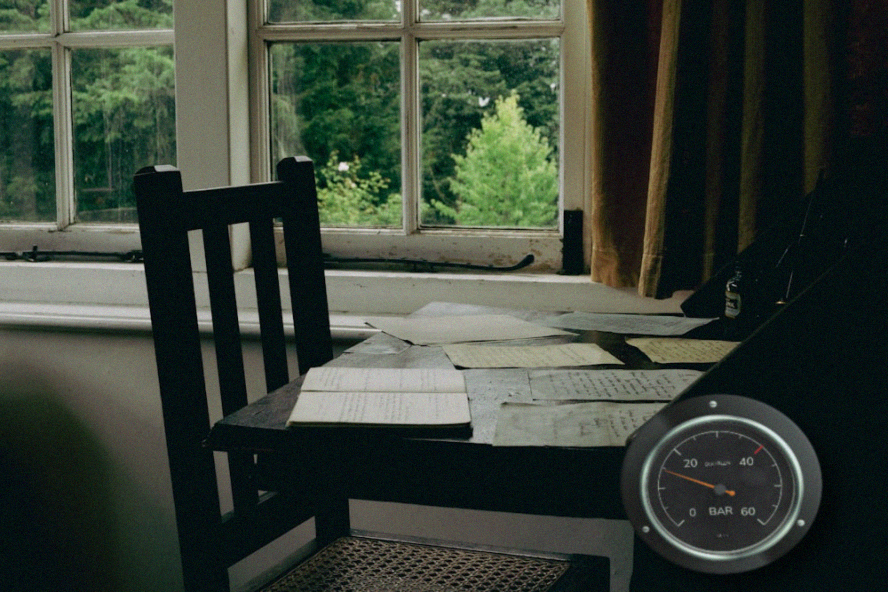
15
